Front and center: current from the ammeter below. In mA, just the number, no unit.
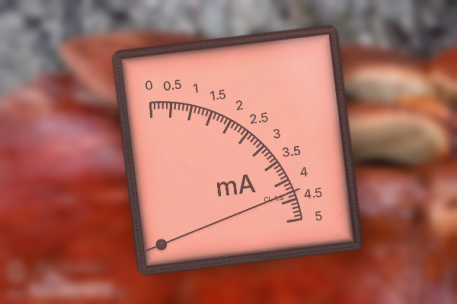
4.3
